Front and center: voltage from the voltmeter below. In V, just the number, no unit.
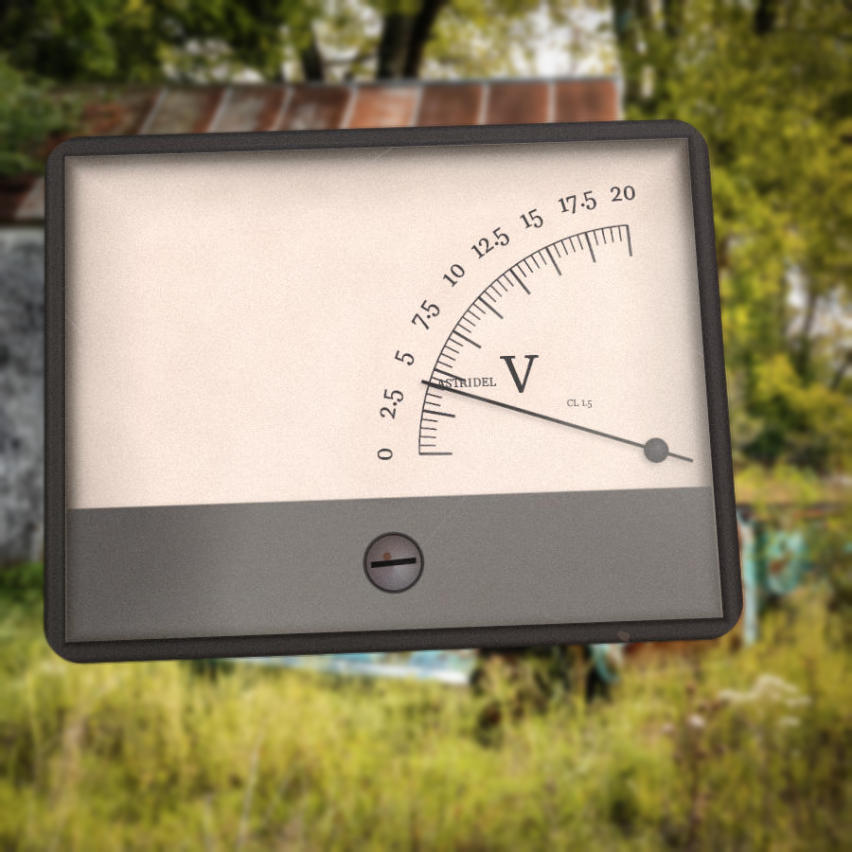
4
